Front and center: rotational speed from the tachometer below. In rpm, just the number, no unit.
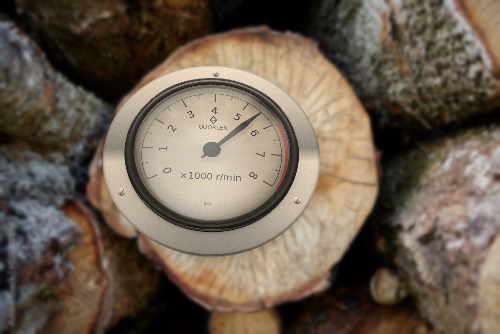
5500
